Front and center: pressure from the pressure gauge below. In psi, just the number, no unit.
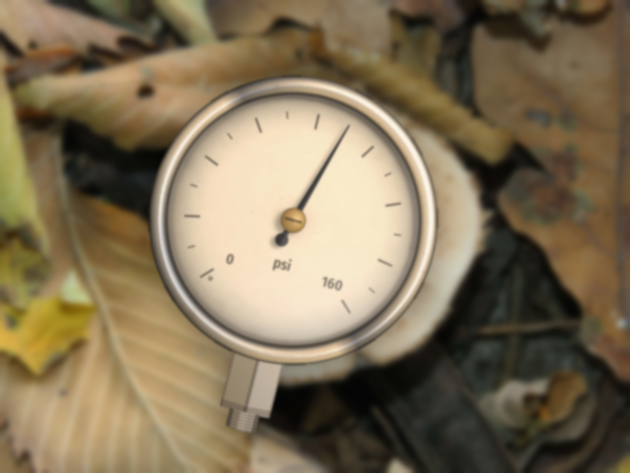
90
